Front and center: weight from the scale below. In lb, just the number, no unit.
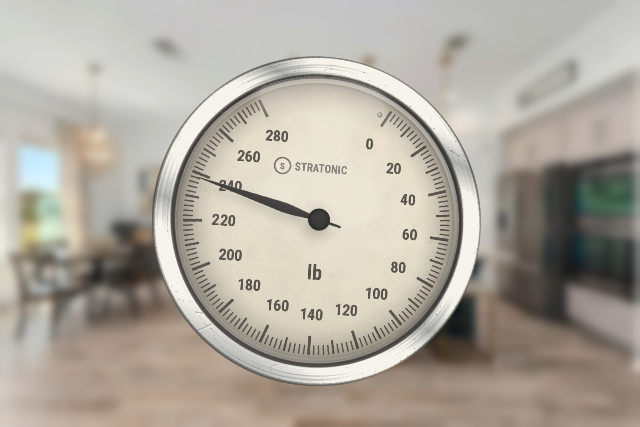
238
